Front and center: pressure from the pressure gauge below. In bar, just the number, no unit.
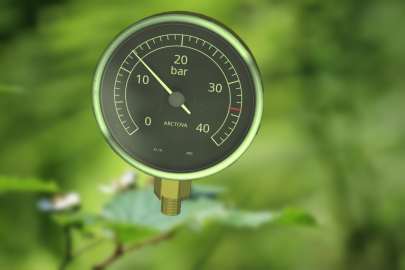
13
